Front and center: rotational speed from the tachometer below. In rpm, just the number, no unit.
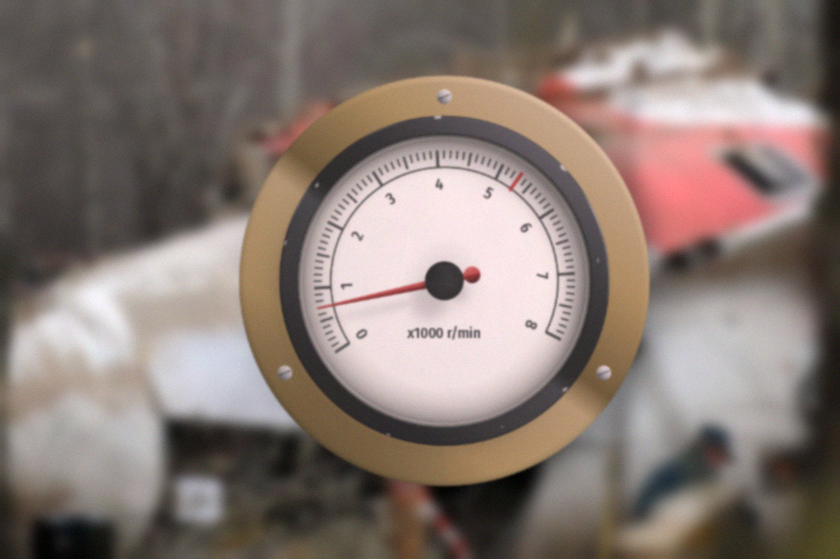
700
